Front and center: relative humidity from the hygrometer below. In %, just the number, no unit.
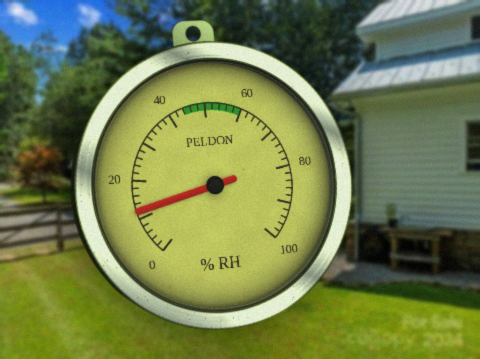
12
